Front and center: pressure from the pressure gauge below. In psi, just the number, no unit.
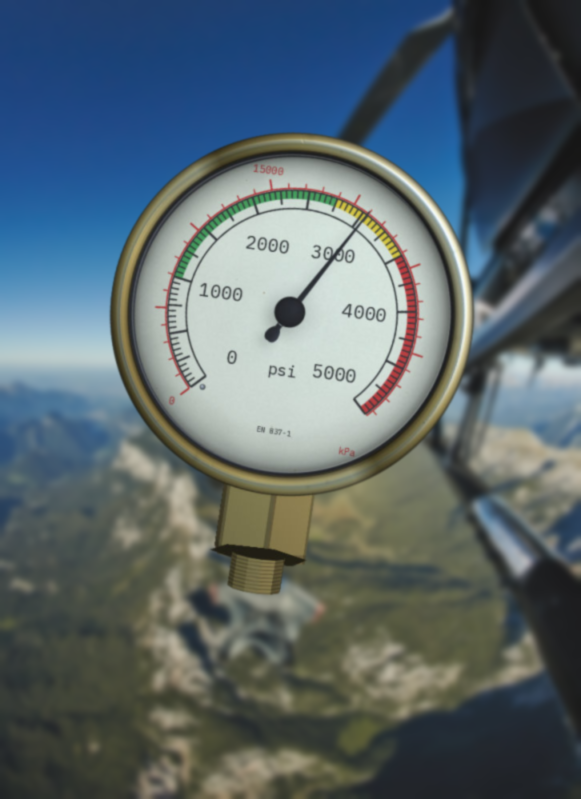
3050
